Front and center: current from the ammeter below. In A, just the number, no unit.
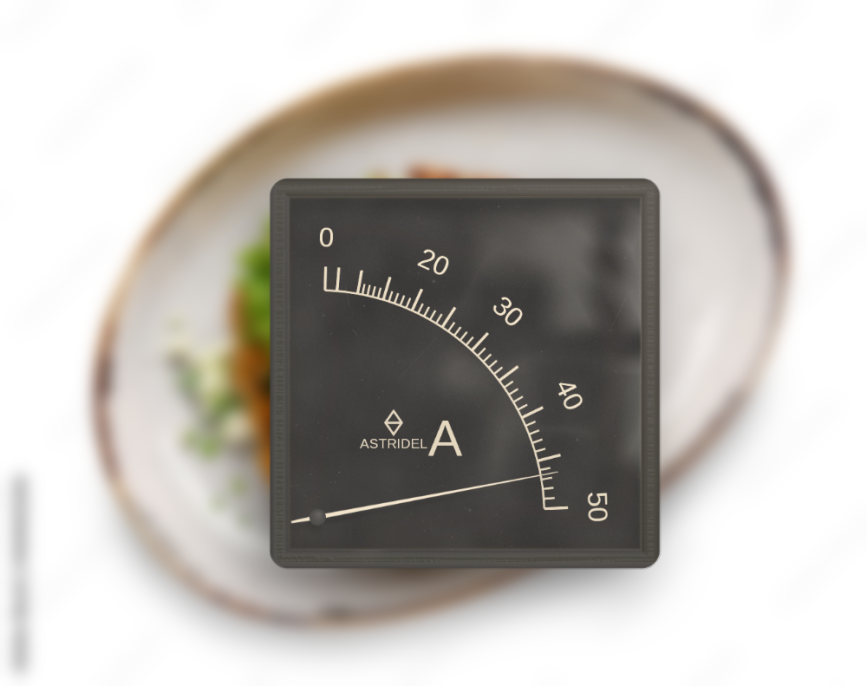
46.5
